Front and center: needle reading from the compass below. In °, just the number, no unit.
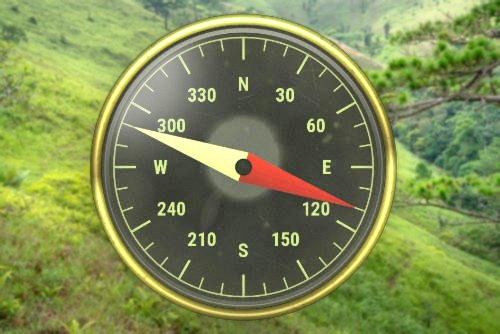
110
